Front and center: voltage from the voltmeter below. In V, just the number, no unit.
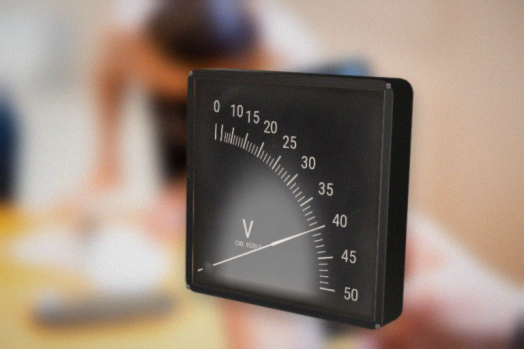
40
